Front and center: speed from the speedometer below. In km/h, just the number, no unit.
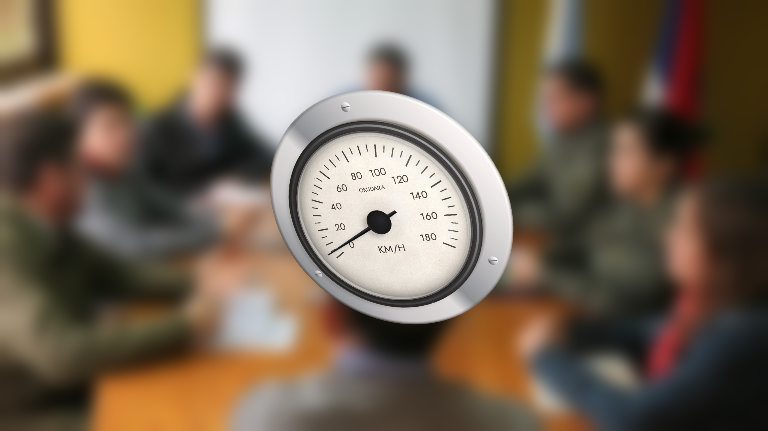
5
